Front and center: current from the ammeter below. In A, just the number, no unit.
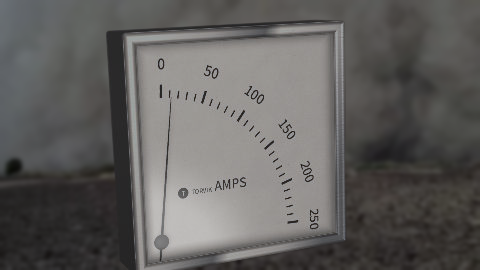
10
